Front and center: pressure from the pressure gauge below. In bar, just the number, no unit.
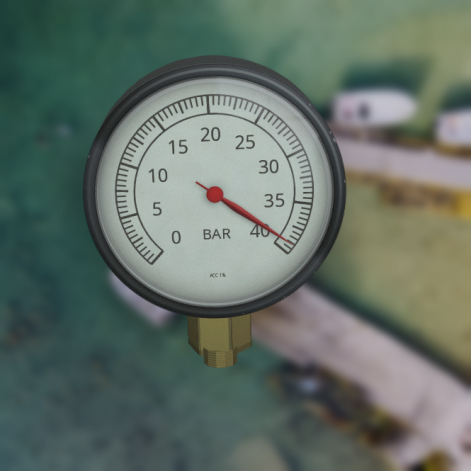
39
